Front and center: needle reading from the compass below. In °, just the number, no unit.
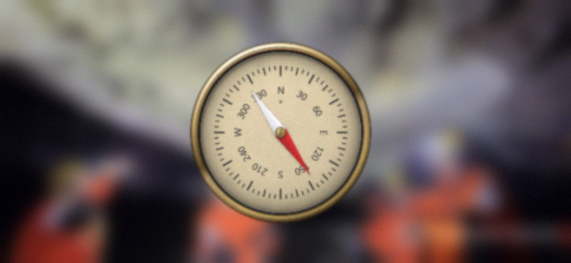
145
